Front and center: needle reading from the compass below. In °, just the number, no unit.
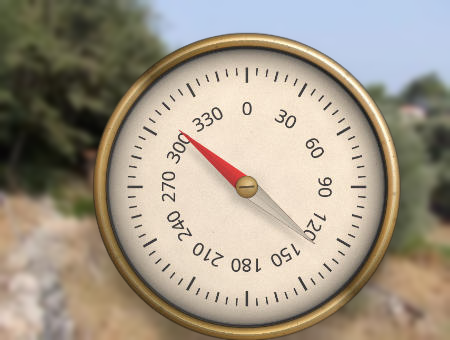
310
